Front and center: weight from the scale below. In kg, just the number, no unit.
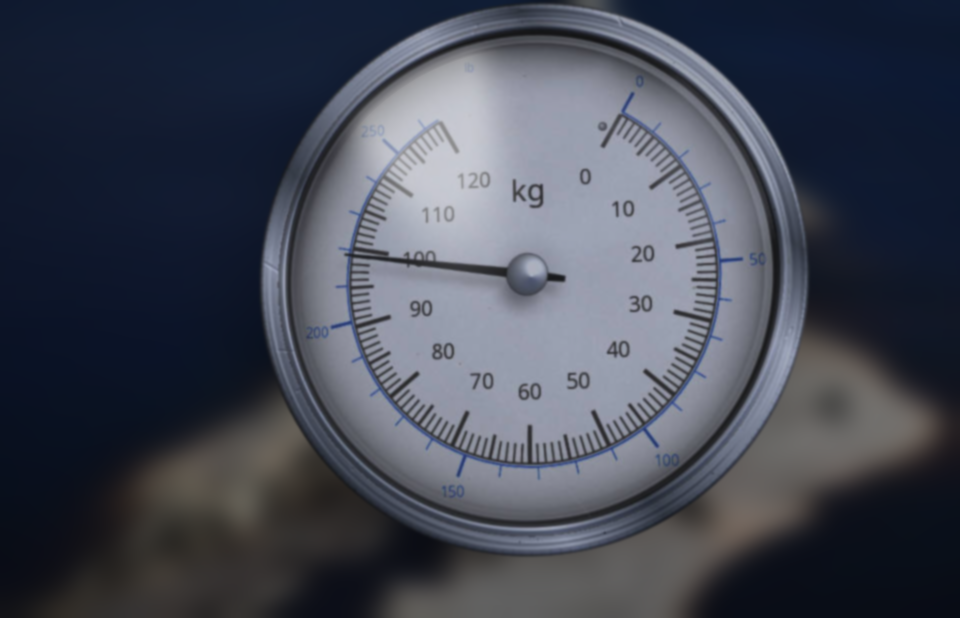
99
